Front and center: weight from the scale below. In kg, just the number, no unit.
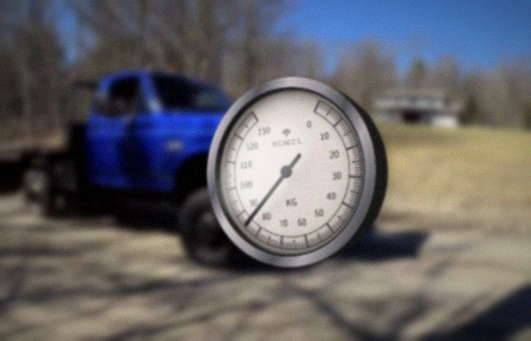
85
